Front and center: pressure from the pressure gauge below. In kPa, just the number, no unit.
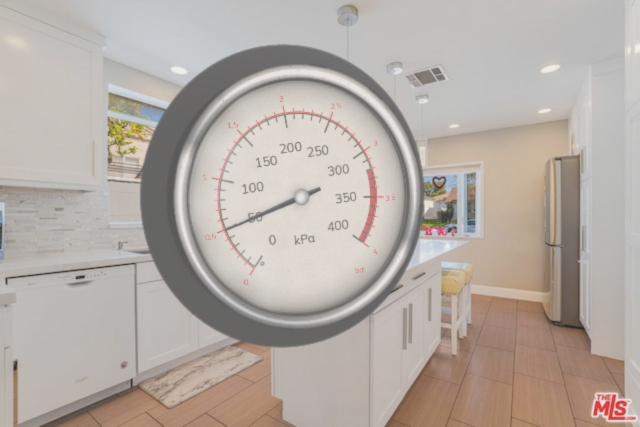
50
